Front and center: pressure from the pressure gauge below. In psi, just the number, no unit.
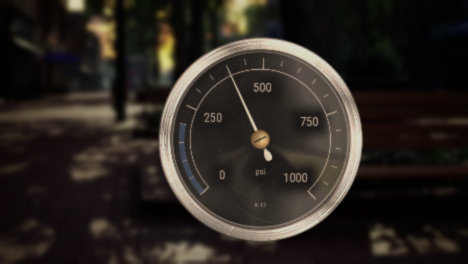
400
